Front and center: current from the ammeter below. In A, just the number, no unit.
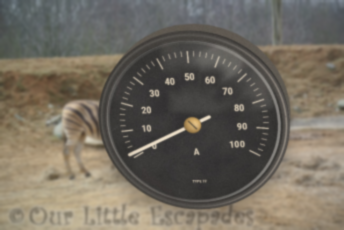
2
